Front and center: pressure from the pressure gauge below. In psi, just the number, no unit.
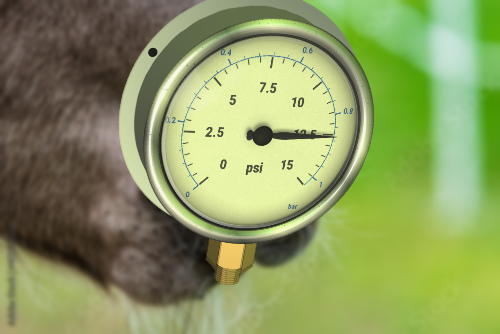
12.5
